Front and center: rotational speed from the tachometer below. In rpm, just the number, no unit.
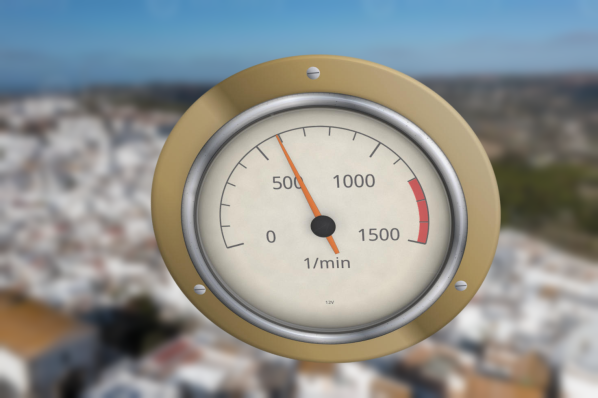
600
